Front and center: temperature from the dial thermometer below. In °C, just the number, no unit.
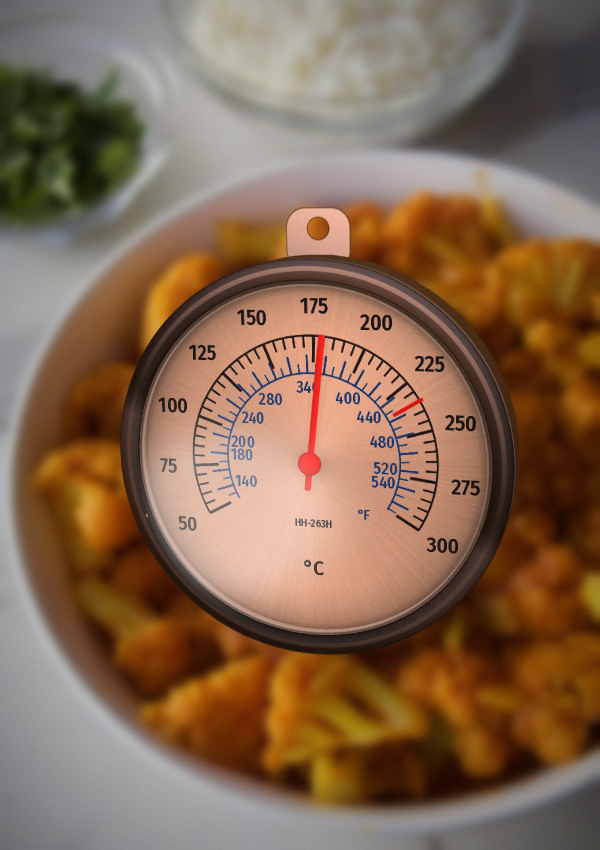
180
